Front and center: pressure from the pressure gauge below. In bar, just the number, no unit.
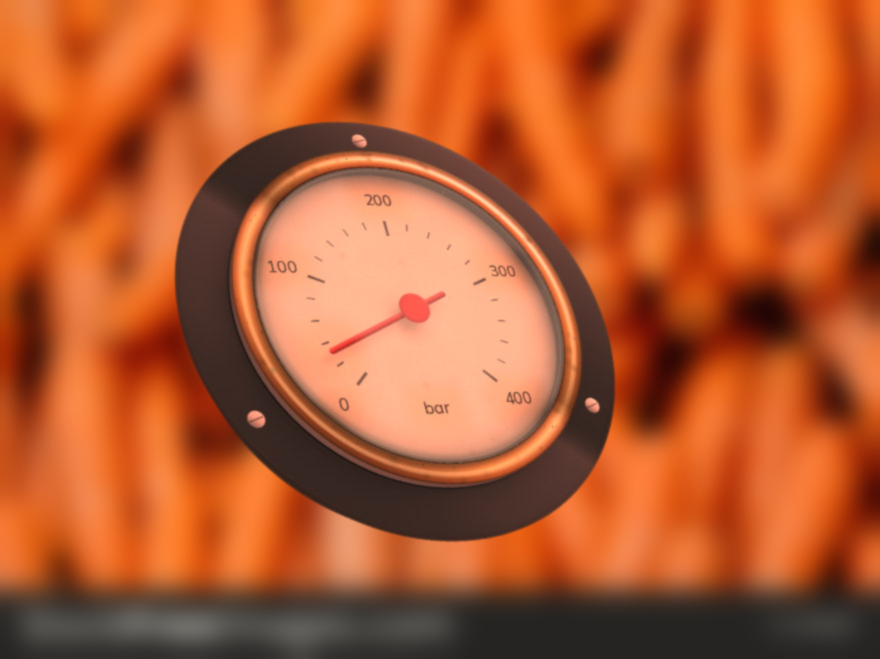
30
